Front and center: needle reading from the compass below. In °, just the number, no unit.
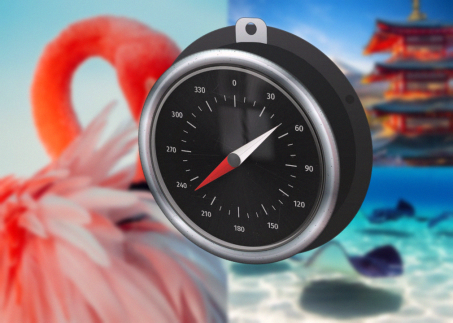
230
